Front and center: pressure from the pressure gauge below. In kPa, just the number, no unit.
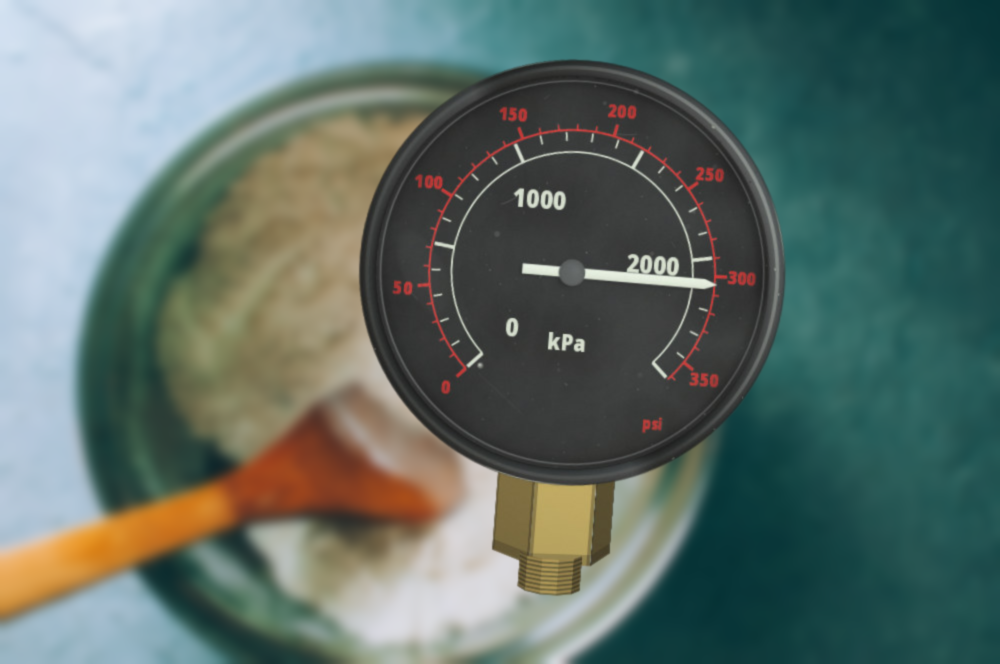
2100
